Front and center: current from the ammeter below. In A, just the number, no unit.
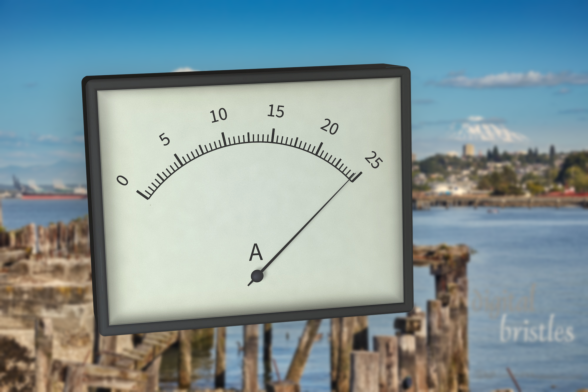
24.5
